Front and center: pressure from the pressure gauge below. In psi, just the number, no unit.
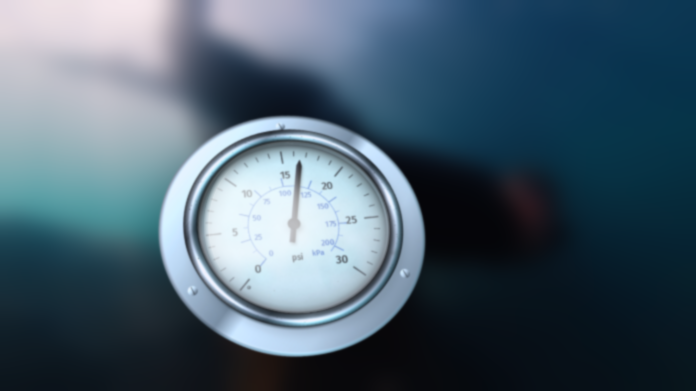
16.5
